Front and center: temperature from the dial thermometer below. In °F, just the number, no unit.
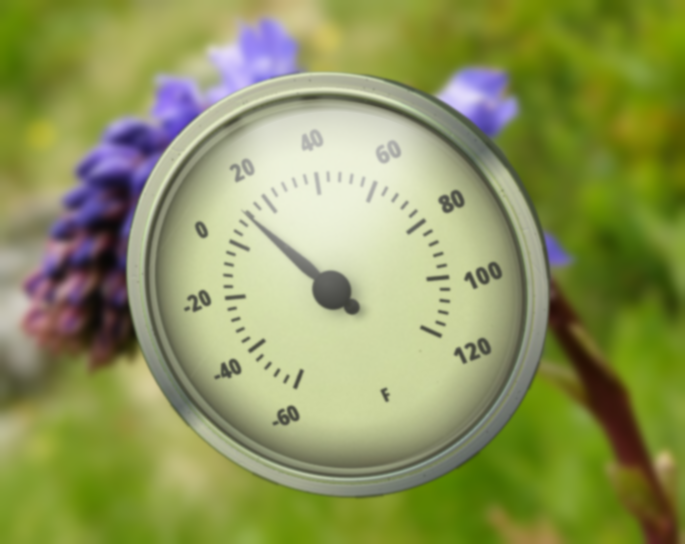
12
